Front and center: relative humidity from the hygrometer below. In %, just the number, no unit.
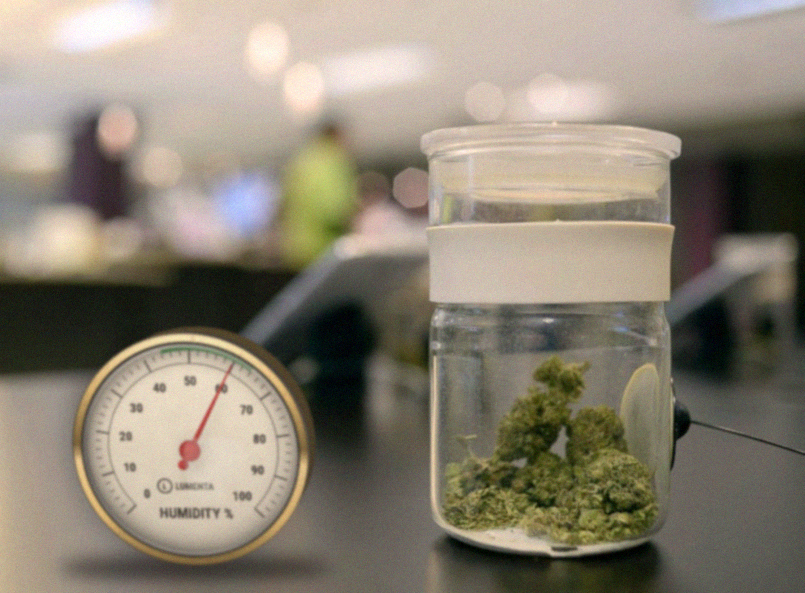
60
